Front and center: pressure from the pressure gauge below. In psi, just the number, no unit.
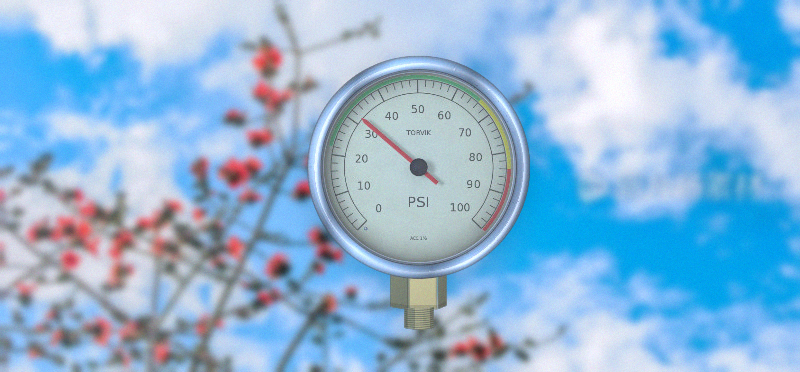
32
